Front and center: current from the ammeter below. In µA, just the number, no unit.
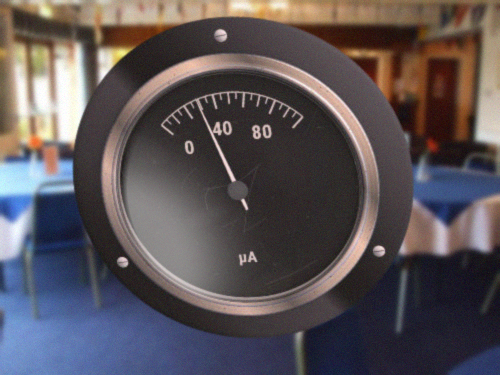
30
